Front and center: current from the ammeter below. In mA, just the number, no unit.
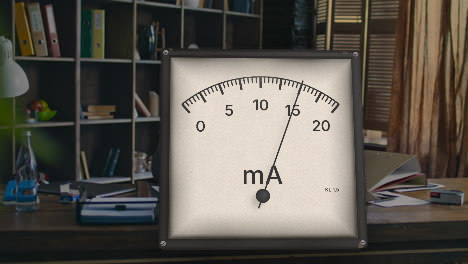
15
